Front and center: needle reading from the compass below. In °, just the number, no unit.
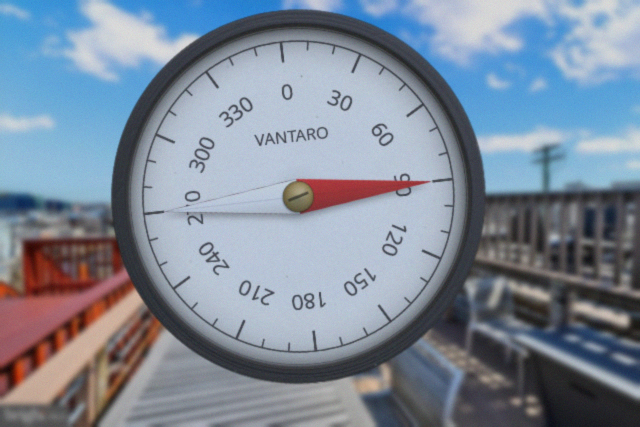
90
